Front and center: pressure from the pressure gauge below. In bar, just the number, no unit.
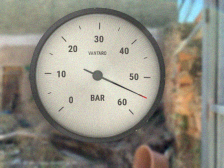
55
